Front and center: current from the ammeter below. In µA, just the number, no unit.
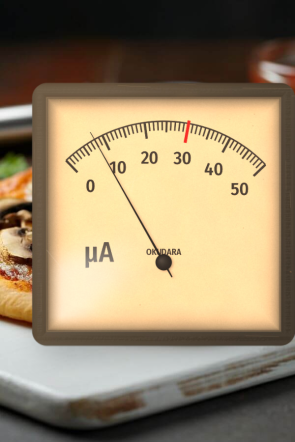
8
